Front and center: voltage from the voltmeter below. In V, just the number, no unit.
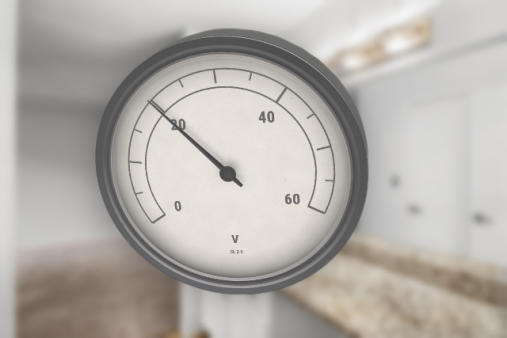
20
